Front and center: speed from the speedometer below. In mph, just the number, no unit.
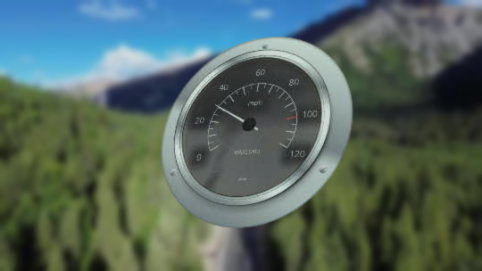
30
